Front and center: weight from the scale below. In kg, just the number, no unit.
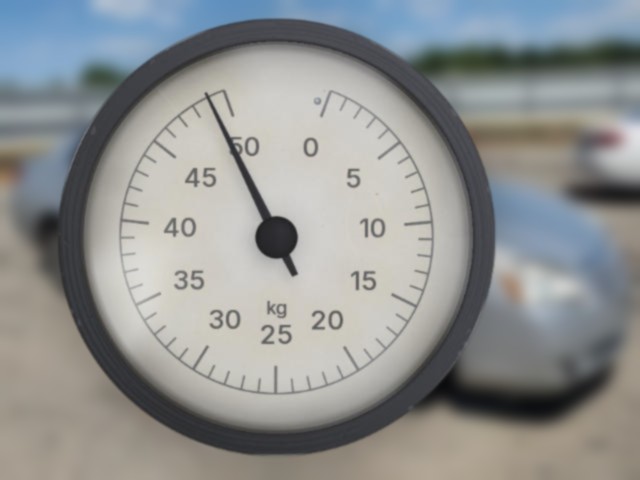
49
